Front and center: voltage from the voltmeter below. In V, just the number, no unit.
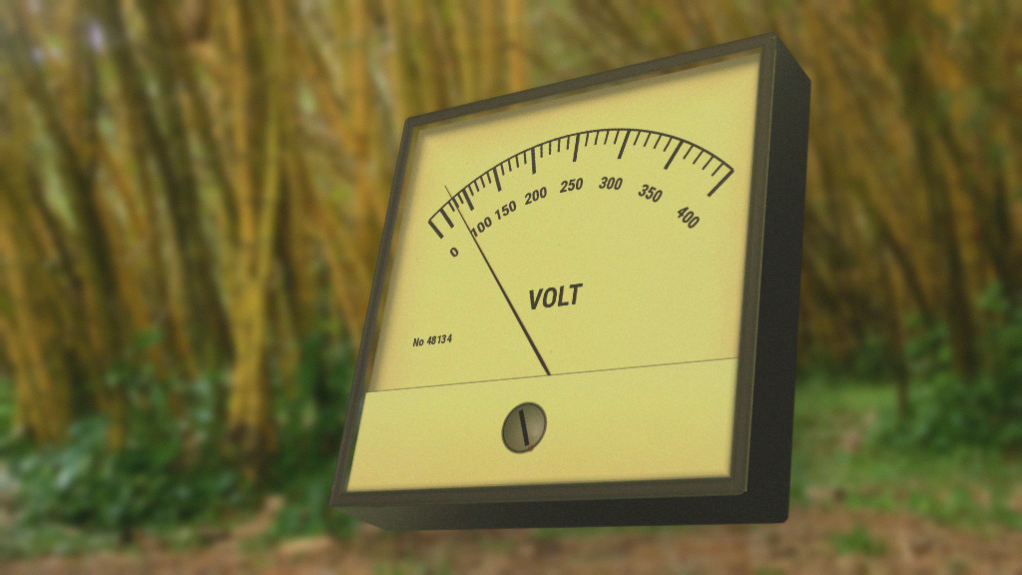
80
